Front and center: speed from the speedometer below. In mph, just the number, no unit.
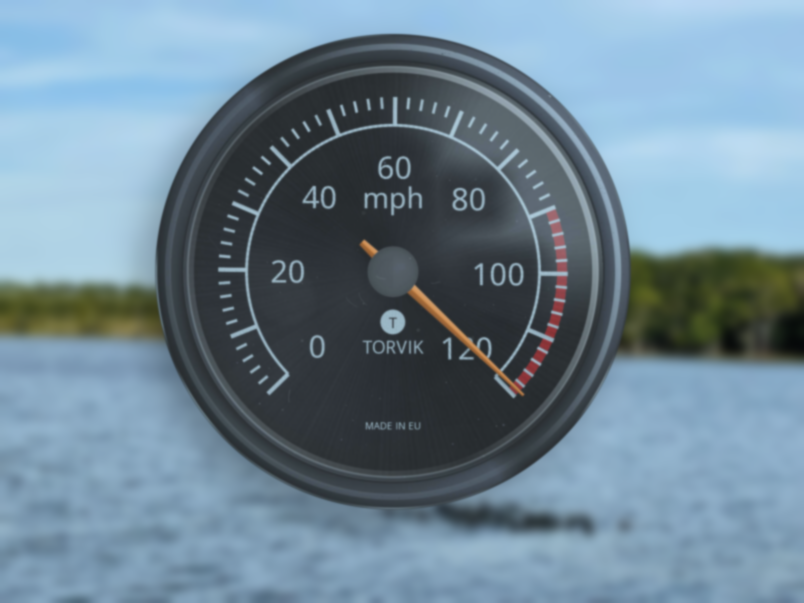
119
